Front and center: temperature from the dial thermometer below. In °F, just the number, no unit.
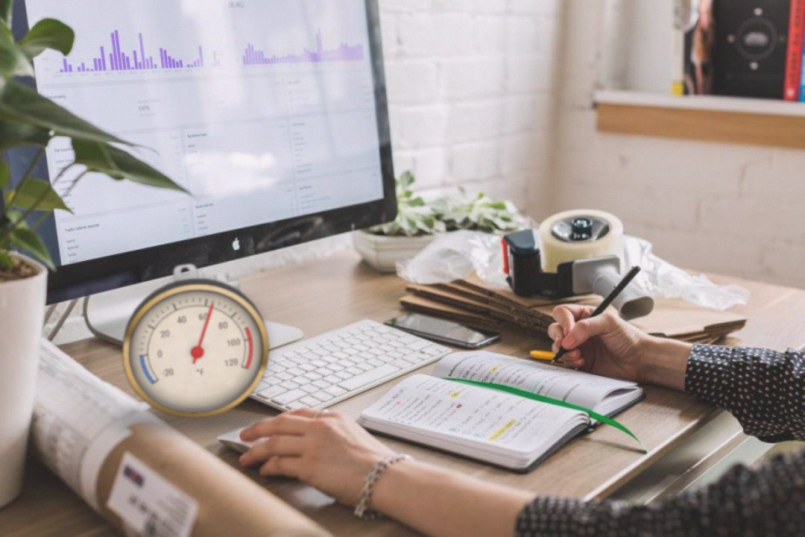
64
